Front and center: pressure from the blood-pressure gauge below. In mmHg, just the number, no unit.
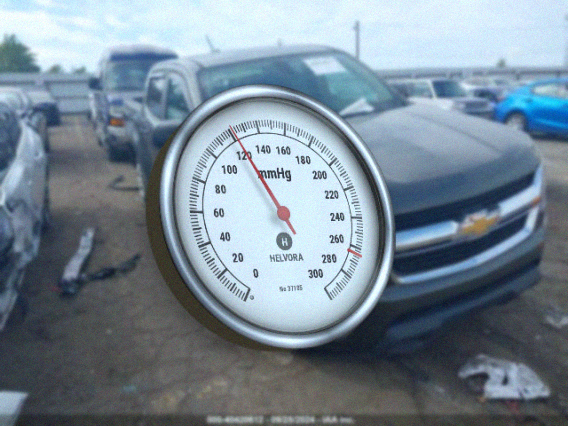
120
